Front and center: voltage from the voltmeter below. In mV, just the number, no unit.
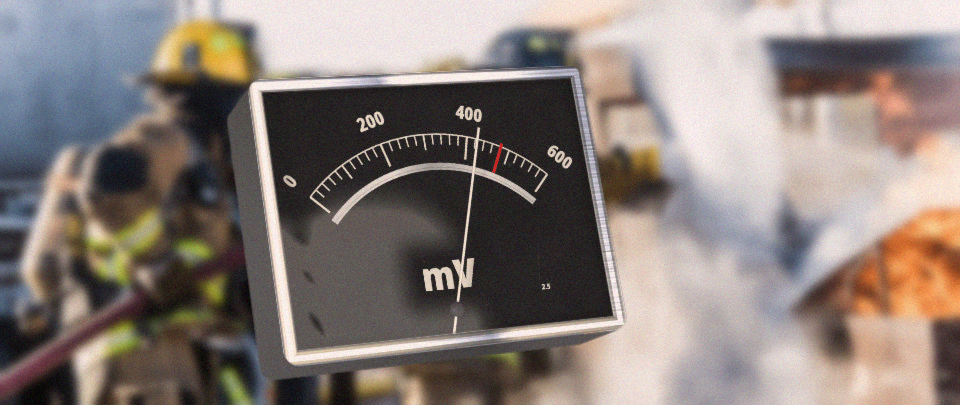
420
